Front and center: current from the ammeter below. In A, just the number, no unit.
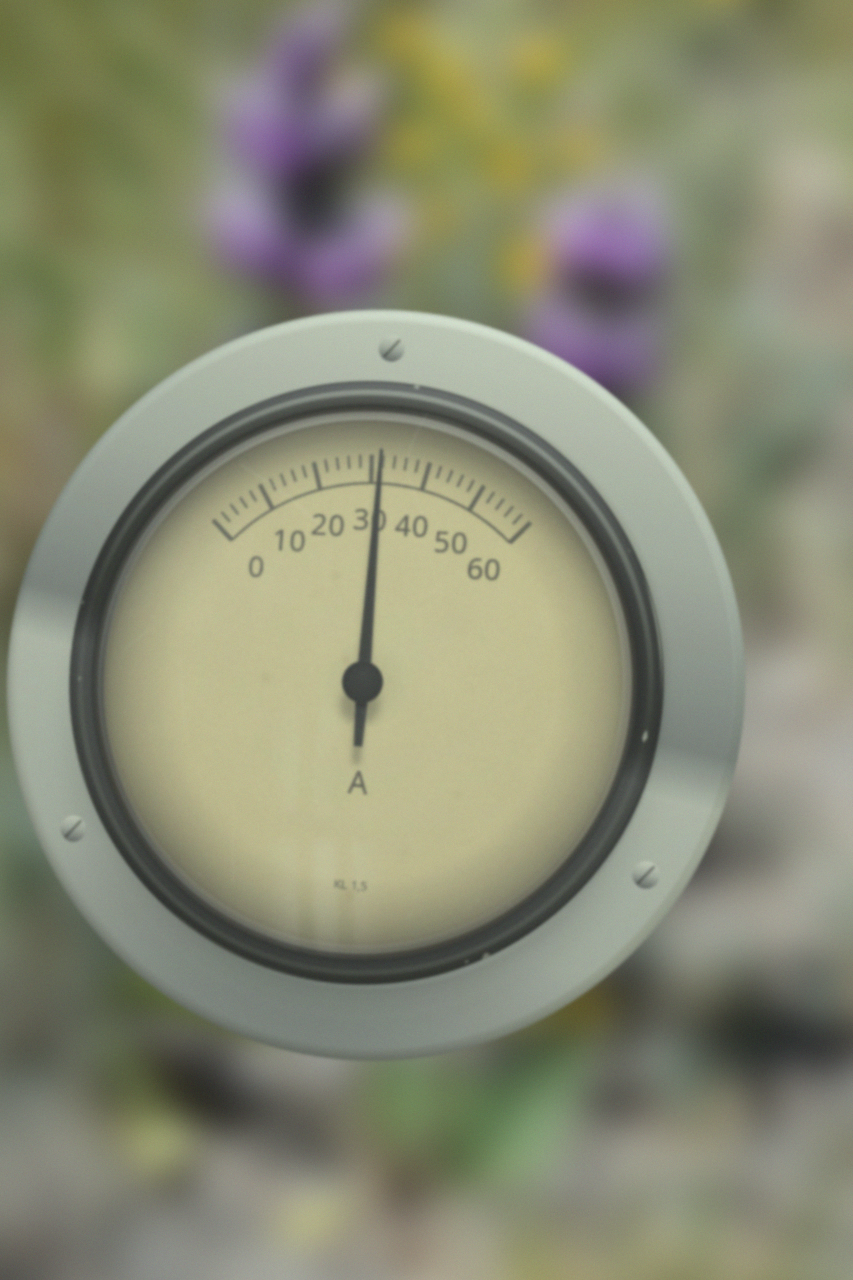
32
